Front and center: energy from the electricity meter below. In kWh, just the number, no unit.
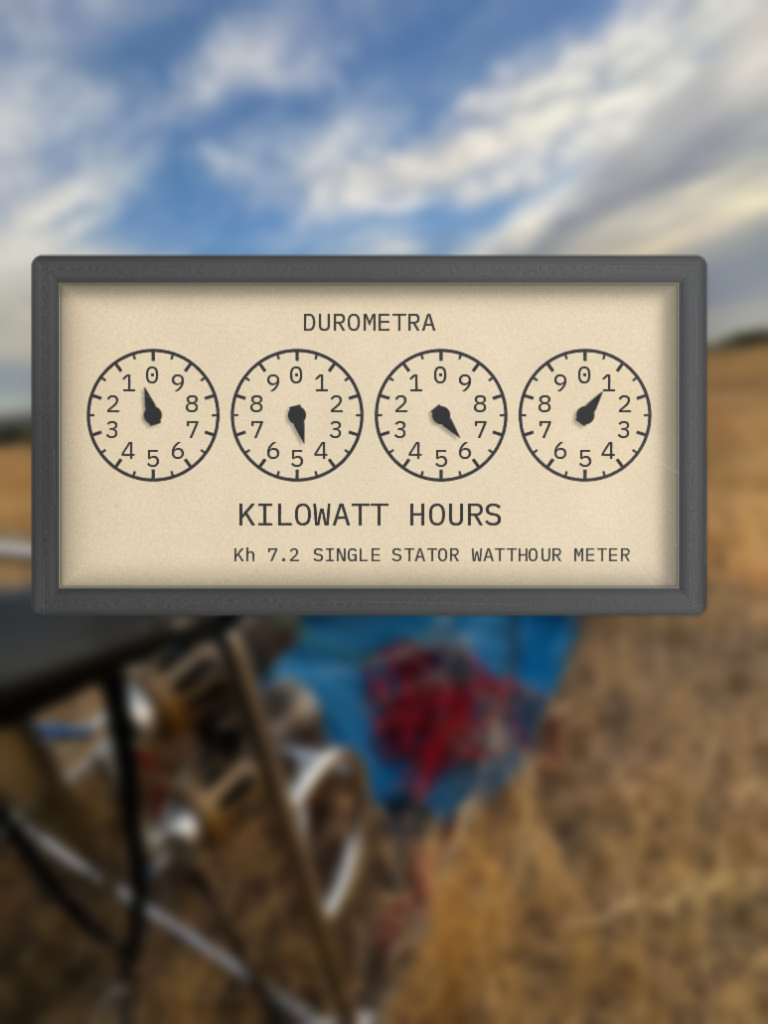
461
